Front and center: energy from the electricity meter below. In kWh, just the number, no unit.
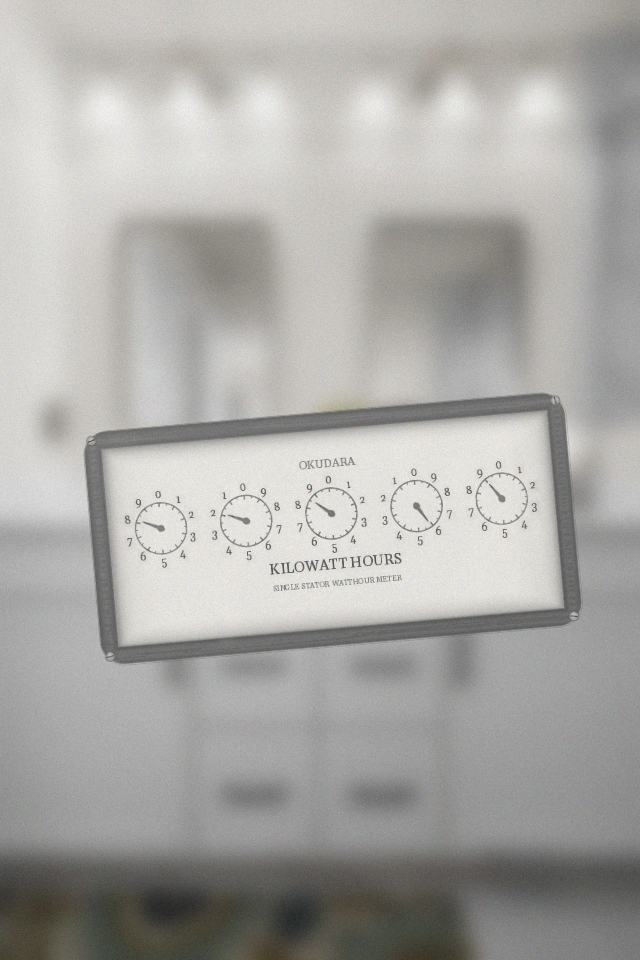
81859
